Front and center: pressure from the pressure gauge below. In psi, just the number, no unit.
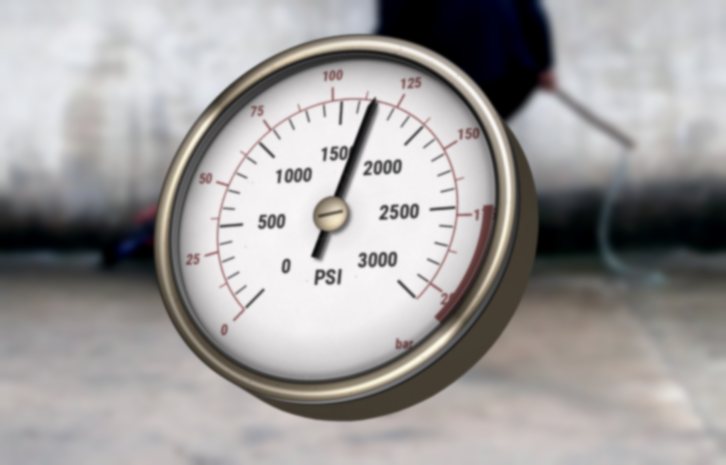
1700
